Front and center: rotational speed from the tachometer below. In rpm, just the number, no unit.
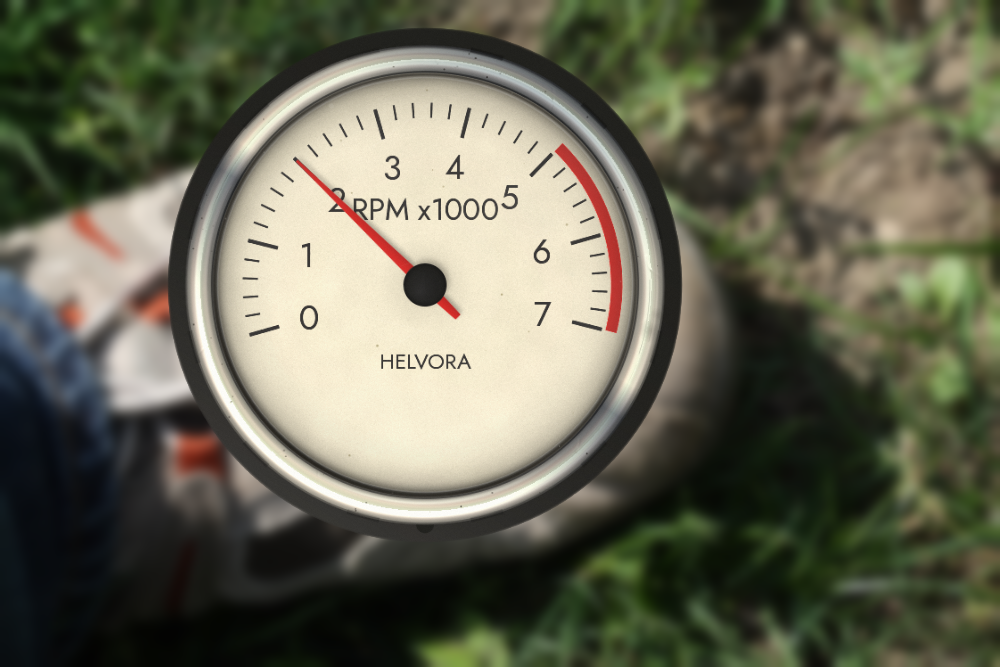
2000
